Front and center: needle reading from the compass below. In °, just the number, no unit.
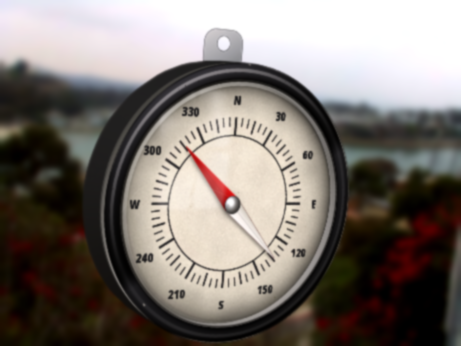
315
